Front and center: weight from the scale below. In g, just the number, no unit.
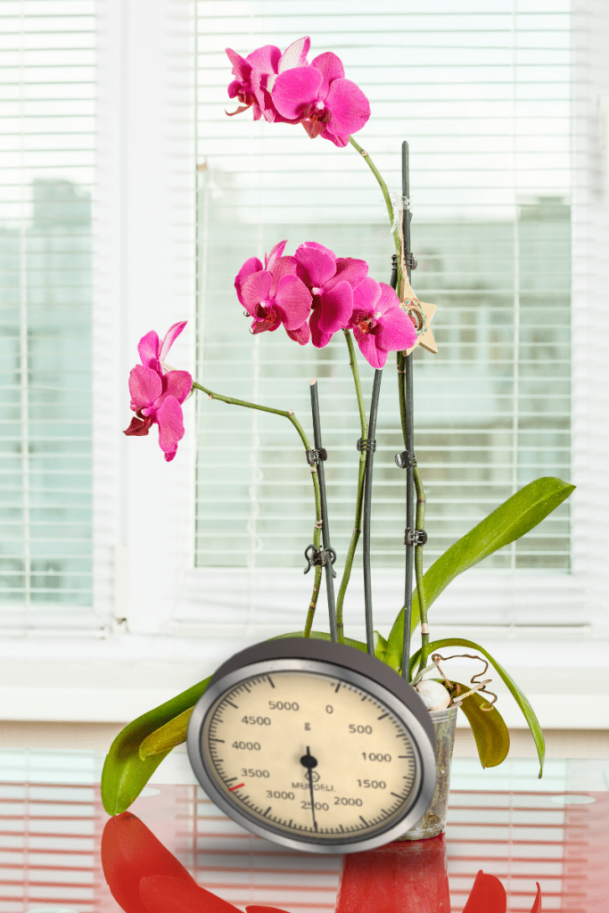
2500
